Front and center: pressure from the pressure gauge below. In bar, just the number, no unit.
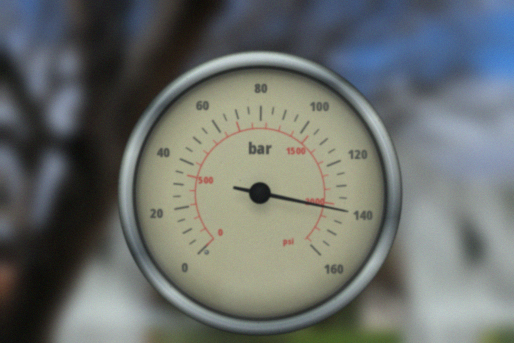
140
